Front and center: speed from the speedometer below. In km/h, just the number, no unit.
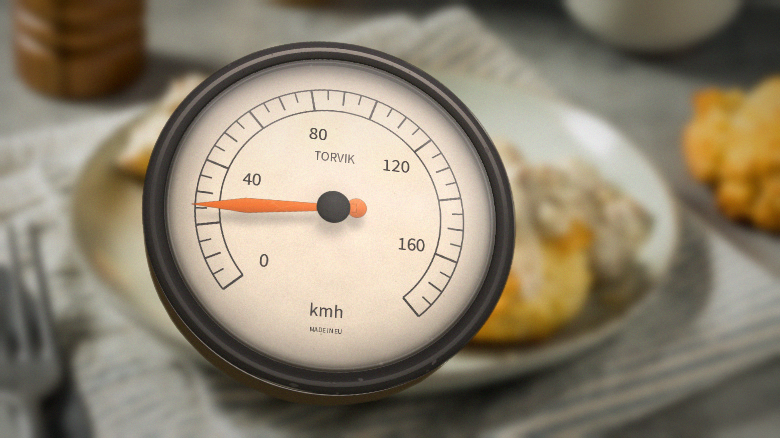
25
